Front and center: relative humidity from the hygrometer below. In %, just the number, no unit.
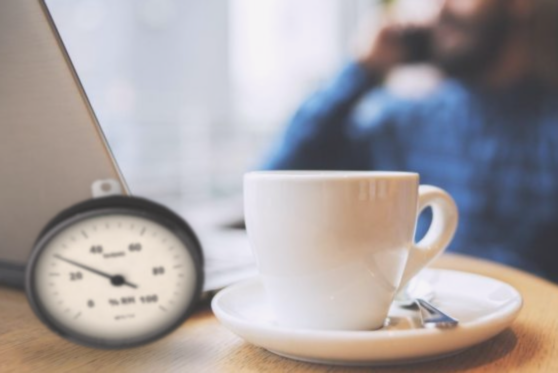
28
